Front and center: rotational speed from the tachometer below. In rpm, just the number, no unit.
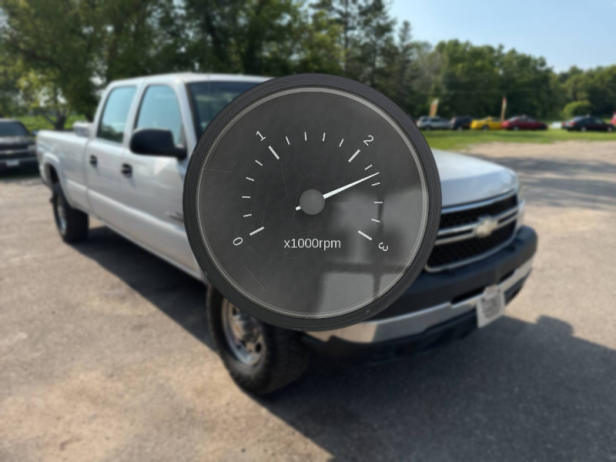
2300
